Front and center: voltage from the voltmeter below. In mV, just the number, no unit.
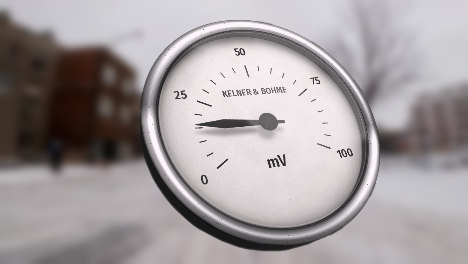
15
